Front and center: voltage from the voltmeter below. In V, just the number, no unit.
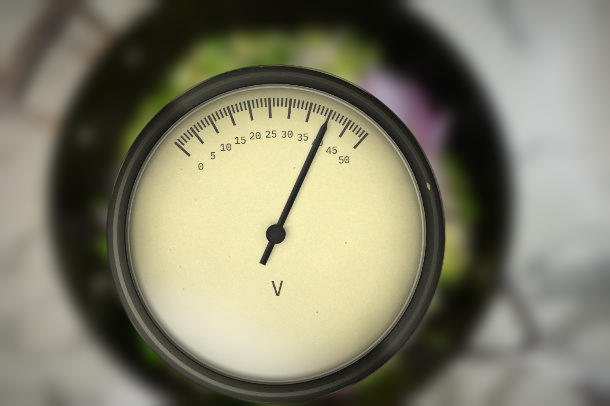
40
